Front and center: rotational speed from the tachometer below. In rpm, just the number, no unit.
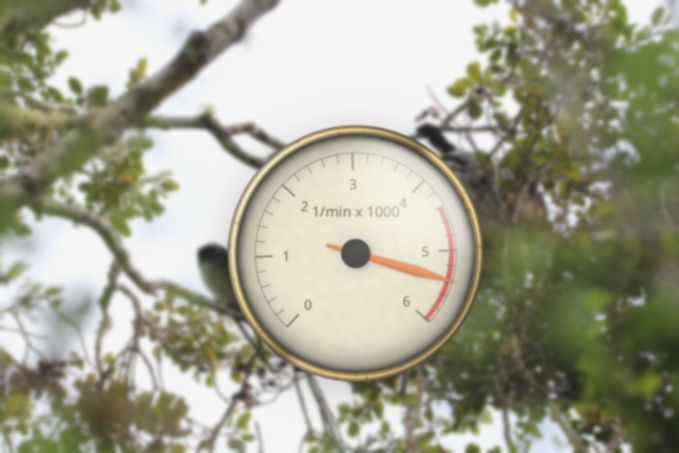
5400
